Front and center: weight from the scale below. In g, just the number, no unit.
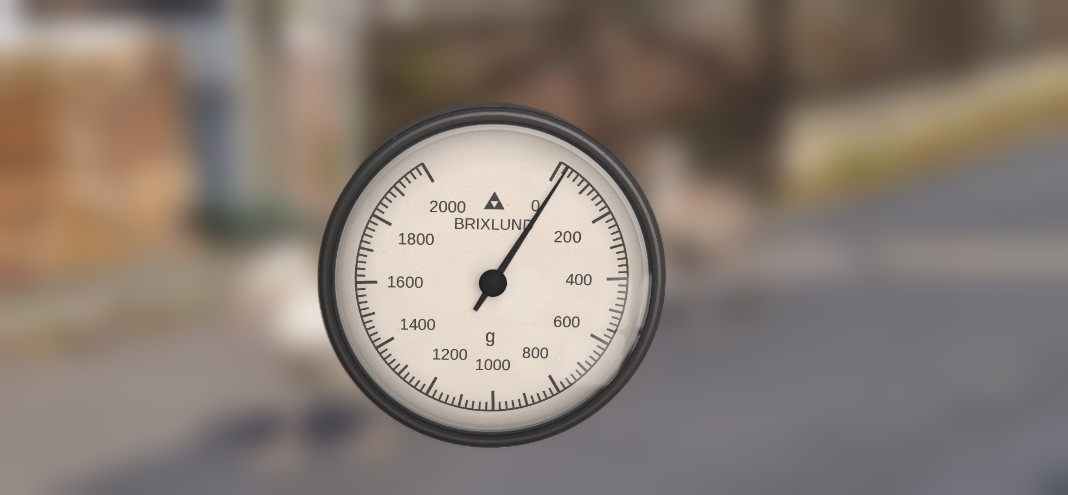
20
